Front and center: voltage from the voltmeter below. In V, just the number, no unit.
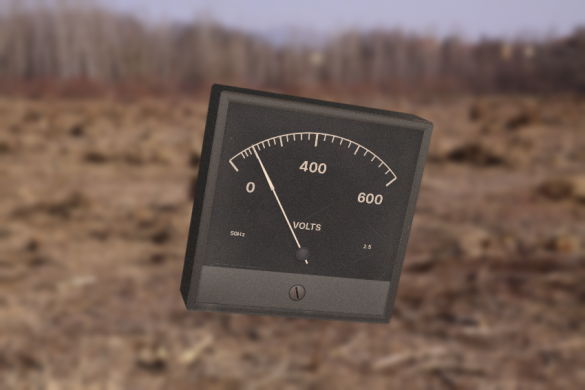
200
